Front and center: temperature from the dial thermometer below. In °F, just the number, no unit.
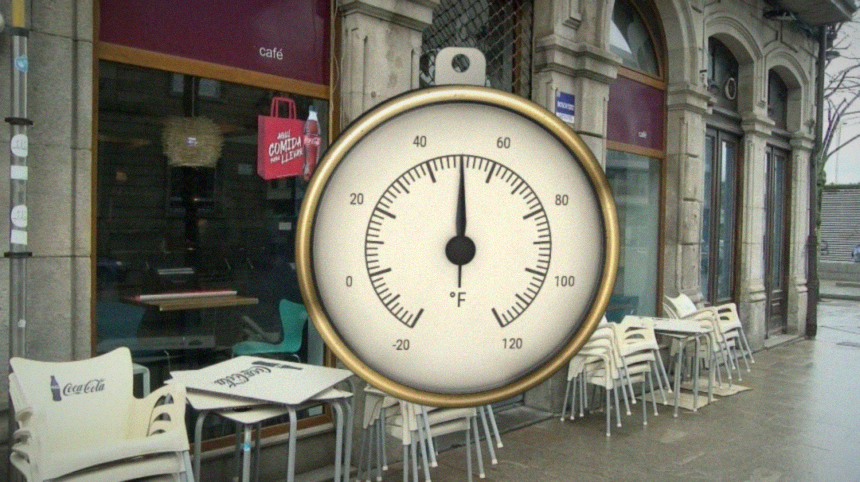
50
